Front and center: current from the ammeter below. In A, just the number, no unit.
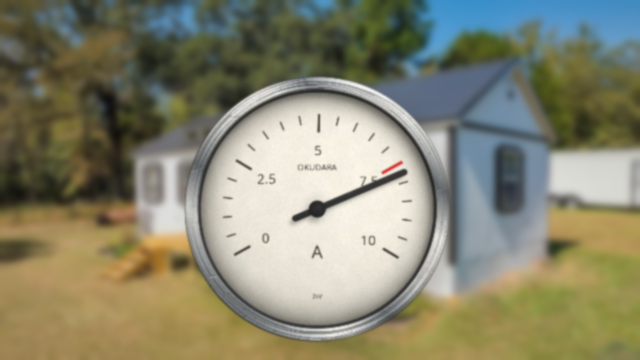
7.75
